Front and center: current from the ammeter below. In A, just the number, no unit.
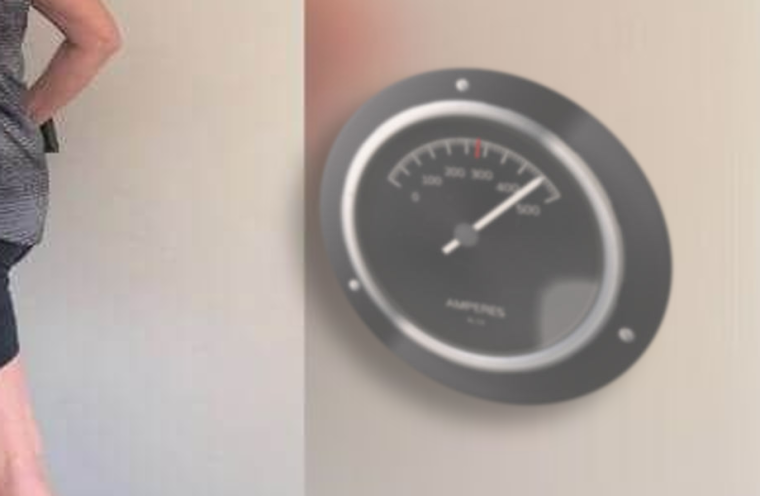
450
